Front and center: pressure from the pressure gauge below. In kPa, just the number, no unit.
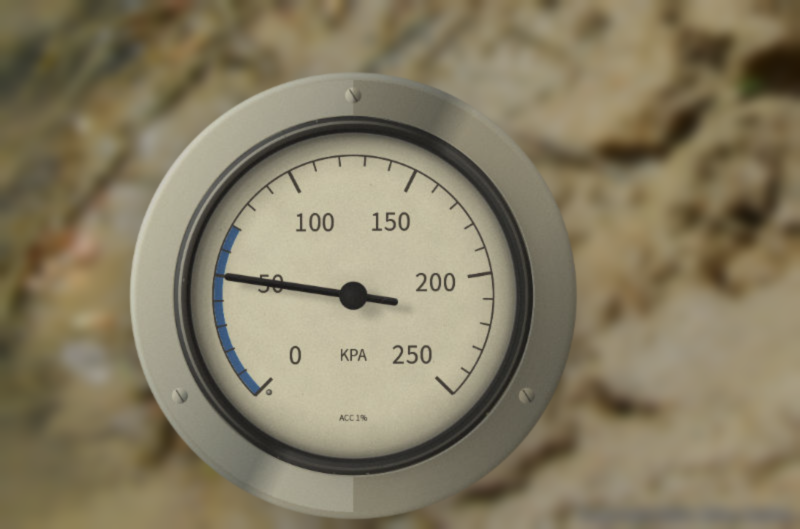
50
